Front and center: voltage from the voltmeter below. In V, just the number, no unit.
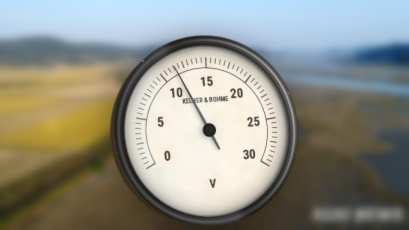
11.5
